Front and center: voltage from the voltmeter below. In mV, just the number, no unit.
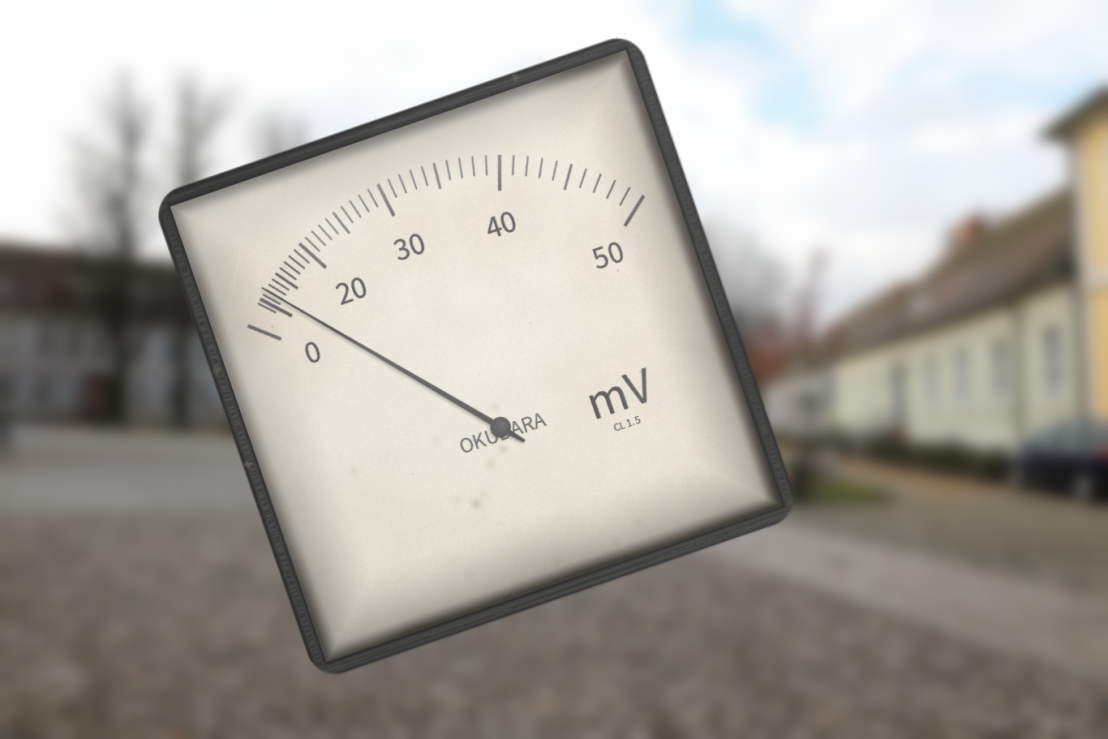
12
